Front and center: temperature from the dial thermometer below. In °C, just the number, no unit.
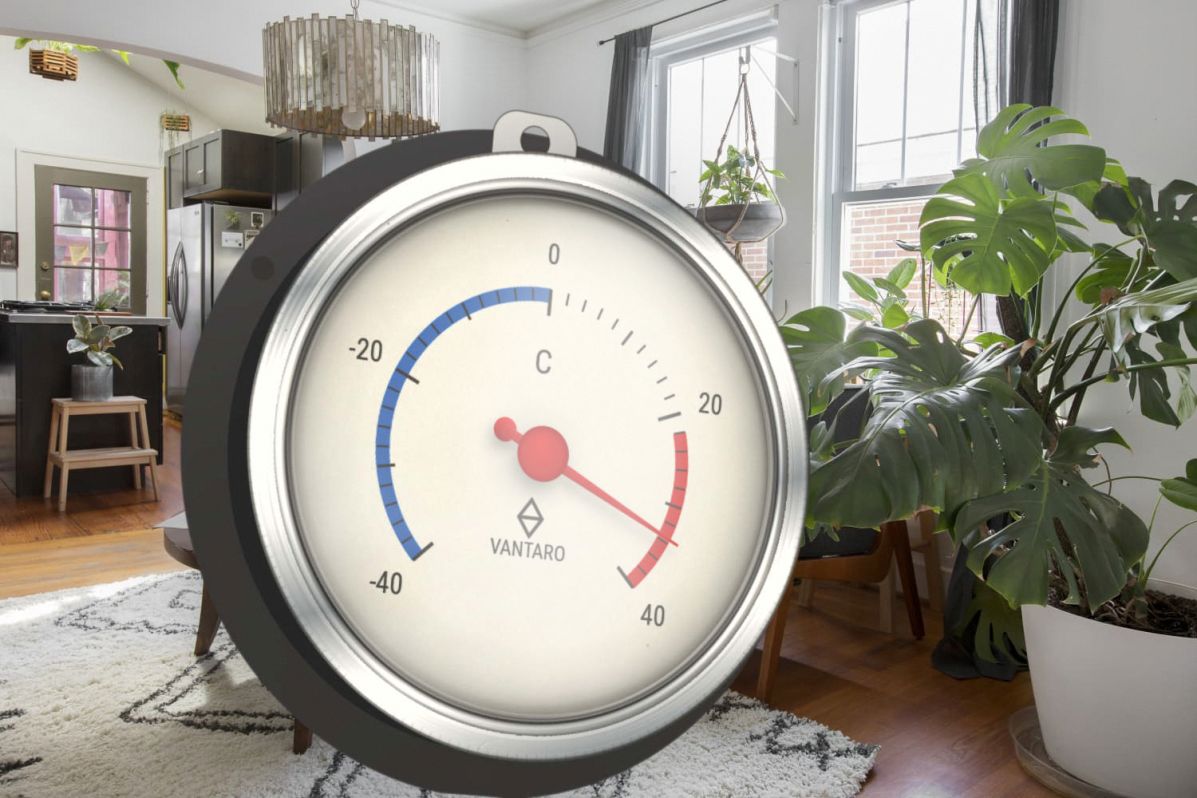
34
